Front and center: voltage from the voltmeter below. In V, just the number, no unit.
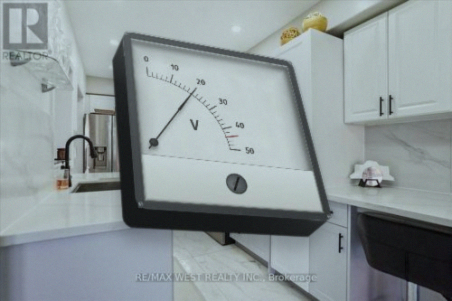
20
